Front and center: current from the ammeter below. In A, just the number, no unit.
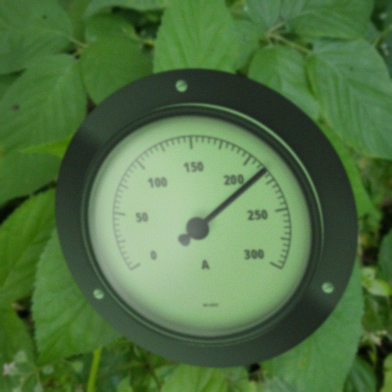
215
